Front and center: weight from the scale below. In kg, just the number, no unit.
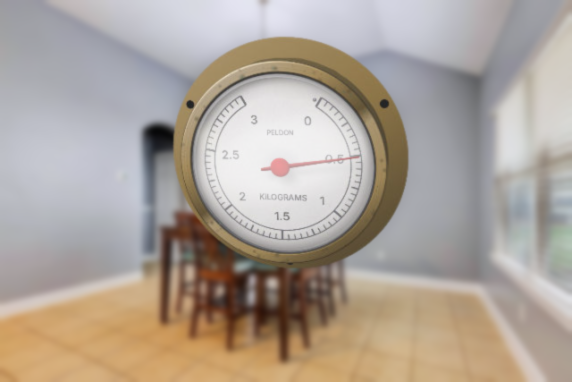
0.5
